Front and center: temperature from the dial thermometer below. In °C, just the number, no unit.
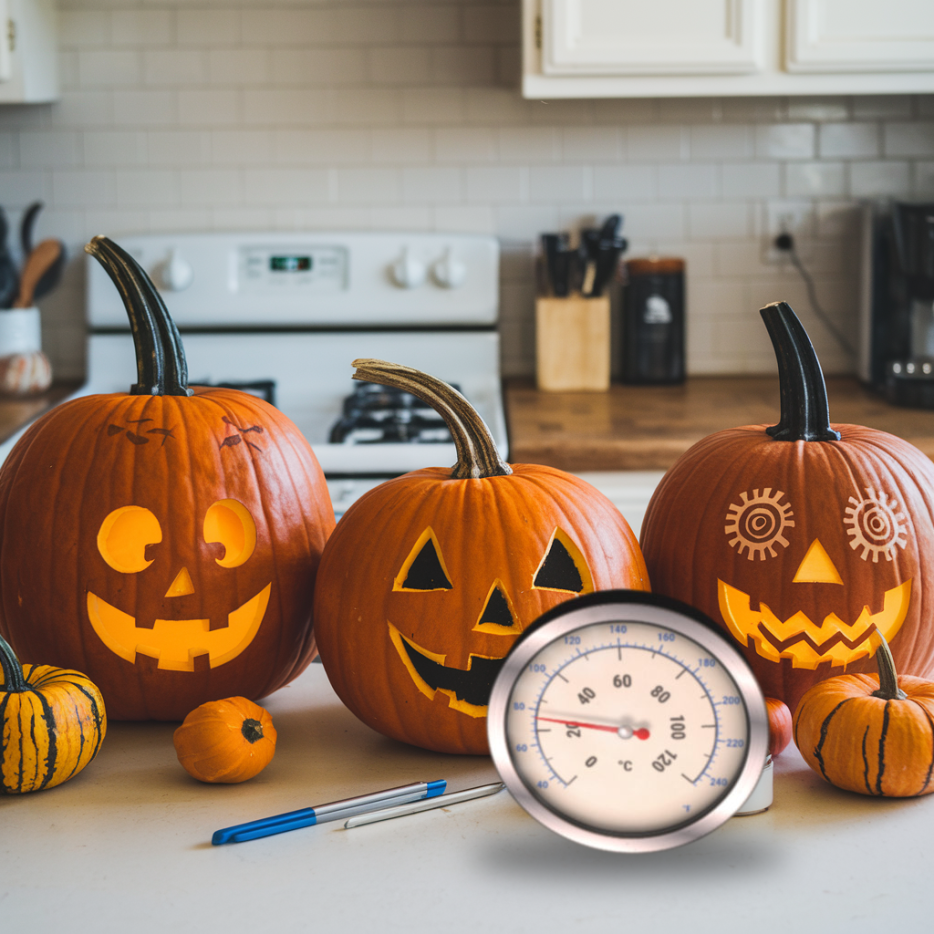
25
